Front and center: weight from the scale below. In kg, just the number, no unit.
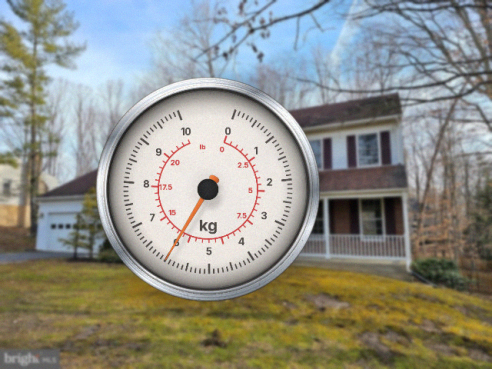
6
